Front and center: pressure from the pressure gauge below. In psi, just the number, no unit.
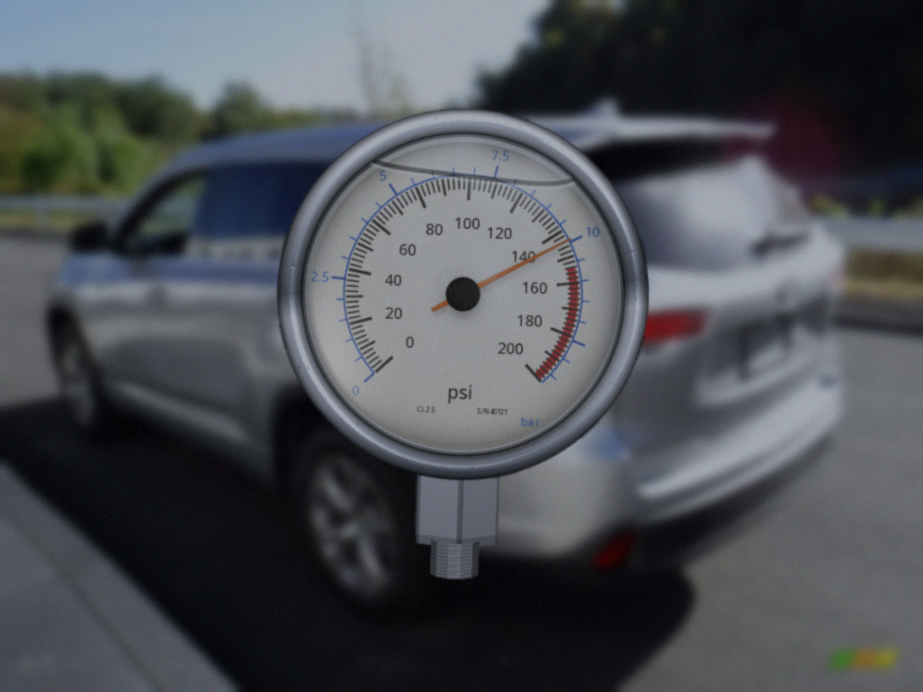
144
